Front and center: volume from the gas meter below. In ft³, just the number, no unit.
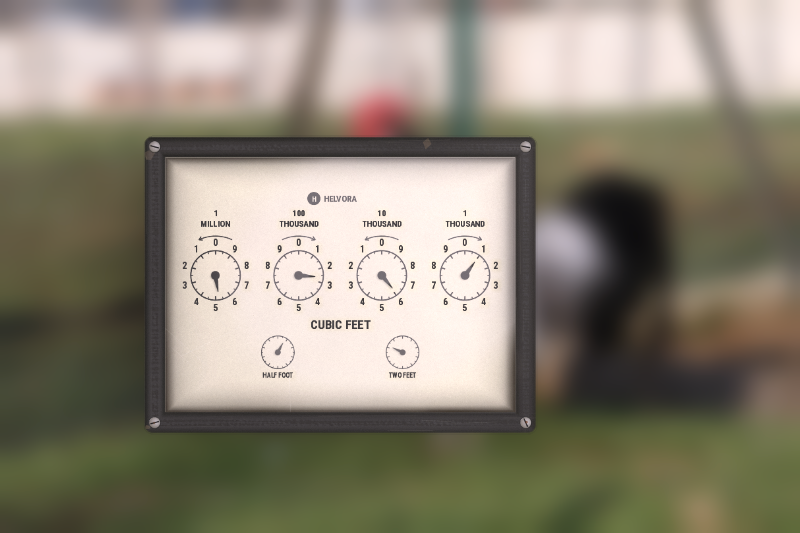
526100
